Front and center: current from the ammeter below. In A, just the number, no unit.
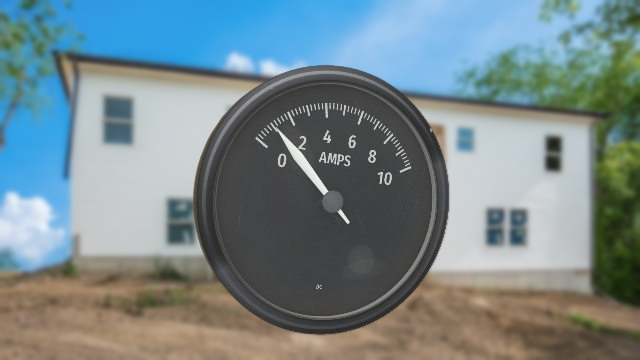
1
